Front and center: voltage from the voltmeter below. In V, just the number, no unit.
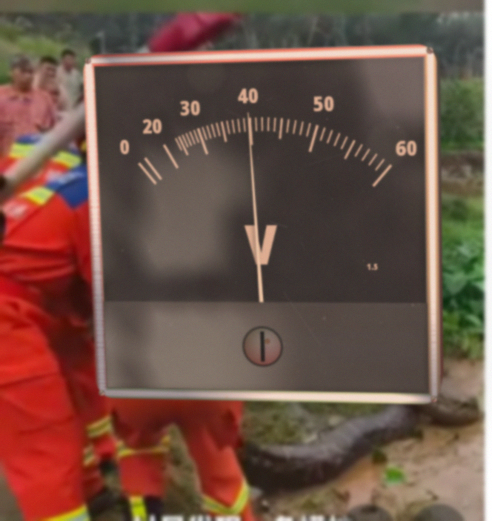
40
